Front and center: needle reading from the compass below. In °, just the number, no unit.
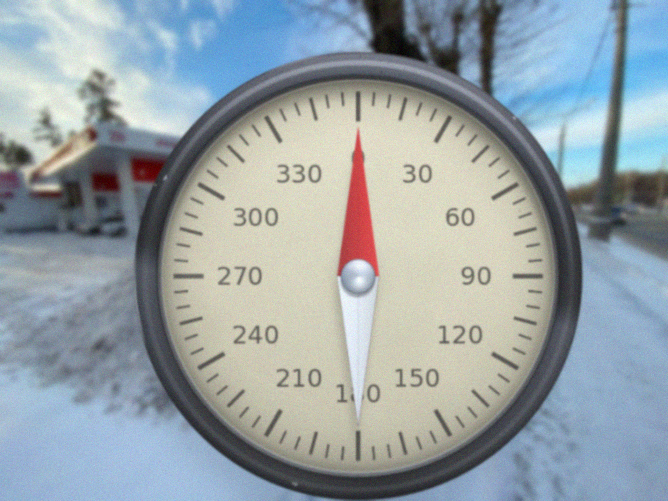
0
